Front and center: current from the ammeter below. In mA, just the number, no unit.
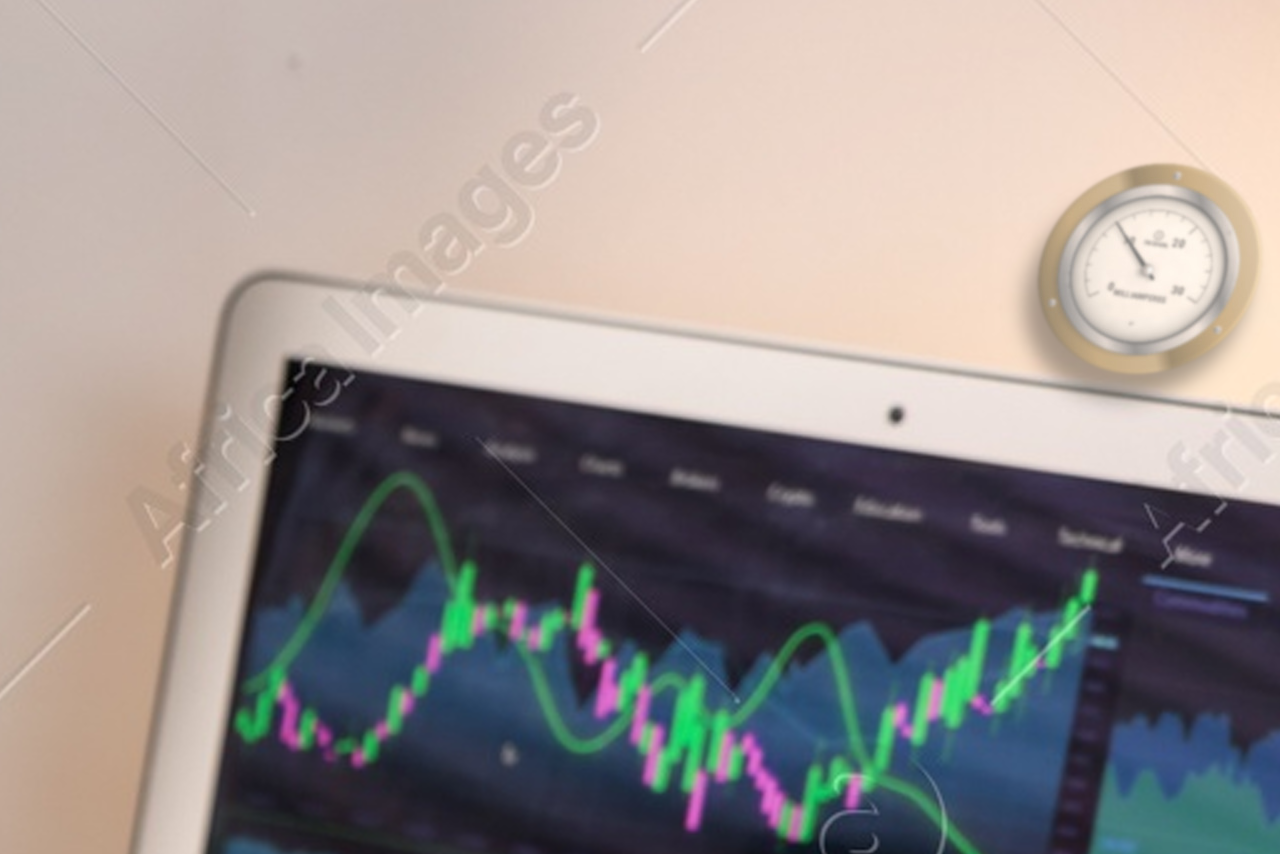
10
